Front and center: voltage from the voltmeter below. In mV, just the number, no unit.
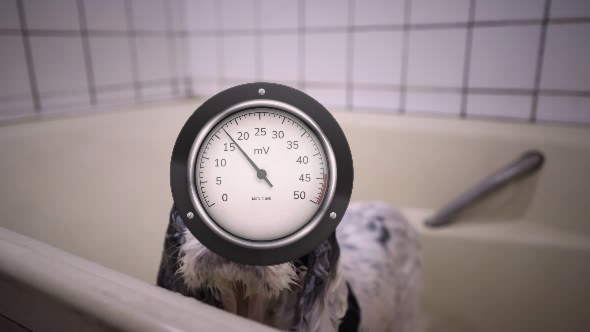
17
